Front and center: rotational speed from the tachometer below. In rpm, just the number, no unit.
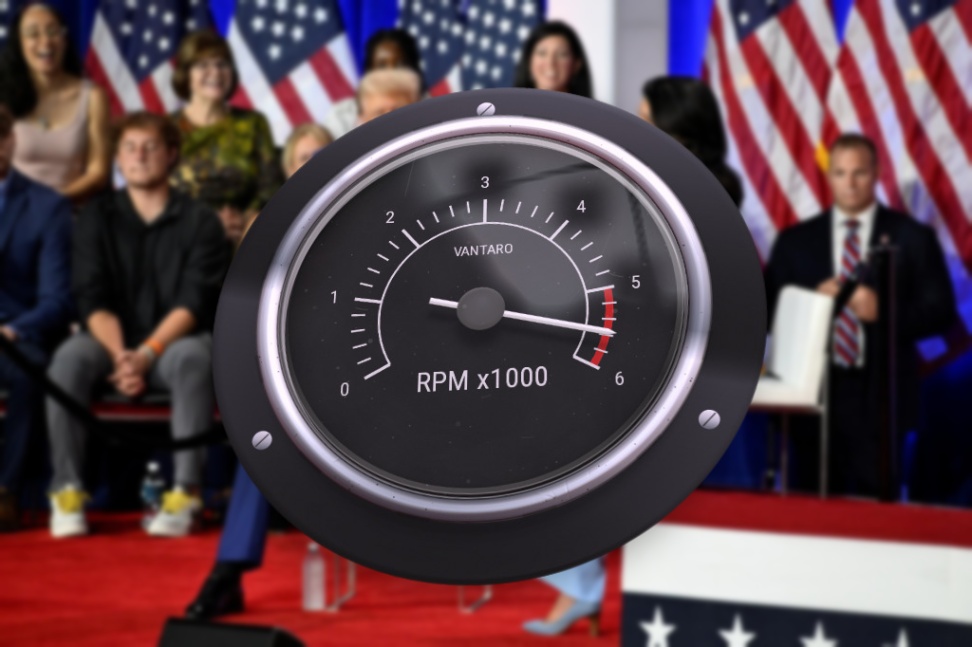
5600
